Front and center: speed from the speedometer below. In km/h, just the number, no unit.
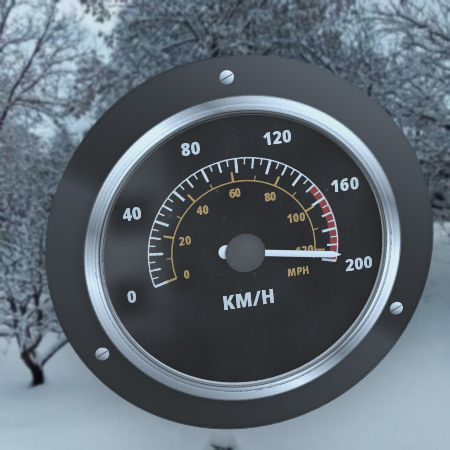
195
